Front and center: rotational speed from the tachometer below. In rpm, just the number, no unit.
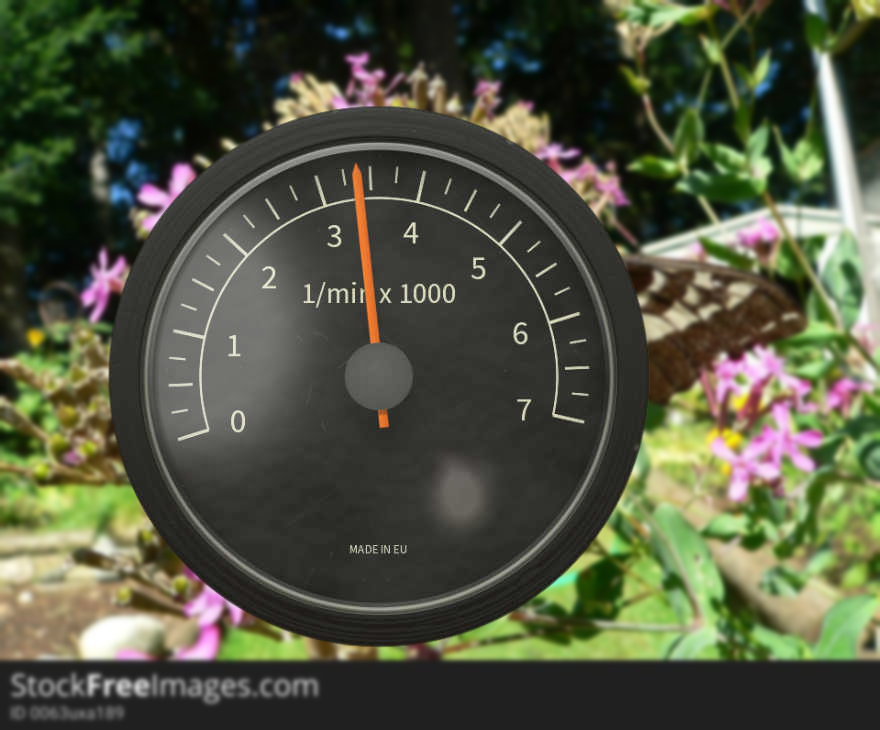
3375
